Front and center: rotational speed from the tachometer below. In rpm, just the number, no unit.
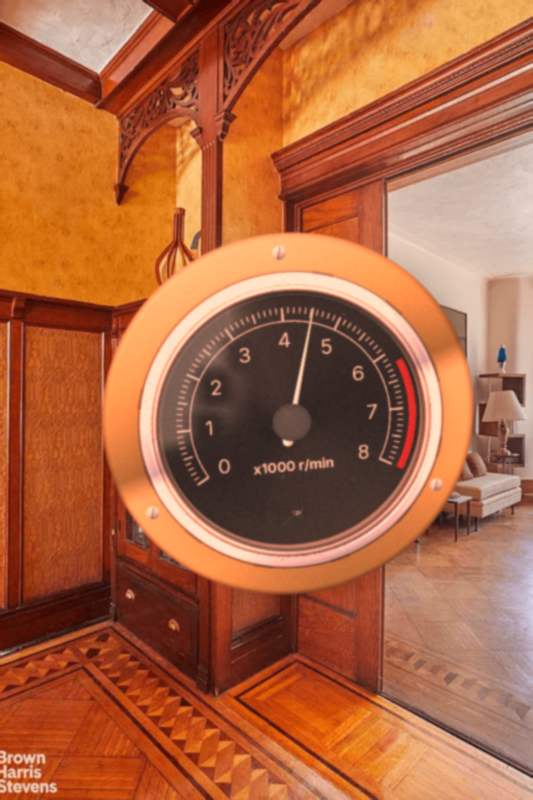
4500
